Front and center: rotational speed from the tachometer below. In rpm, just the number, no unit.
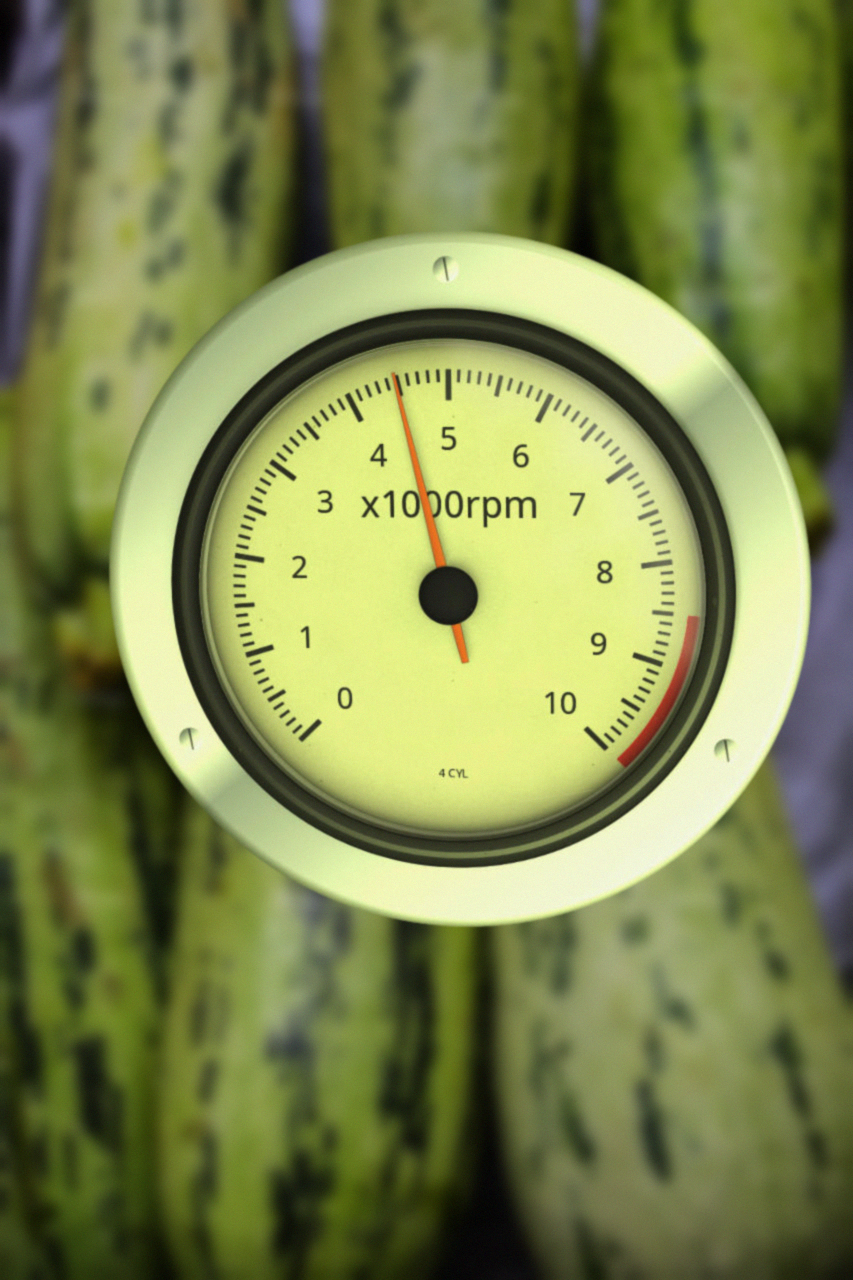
4500
